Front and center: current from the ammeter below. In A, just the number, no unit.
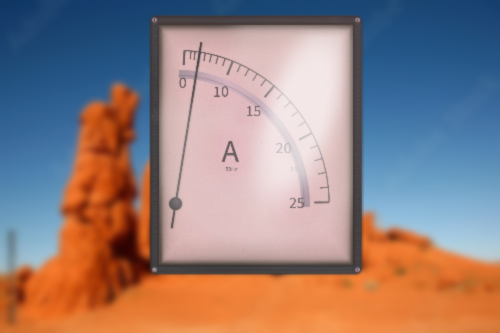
5
